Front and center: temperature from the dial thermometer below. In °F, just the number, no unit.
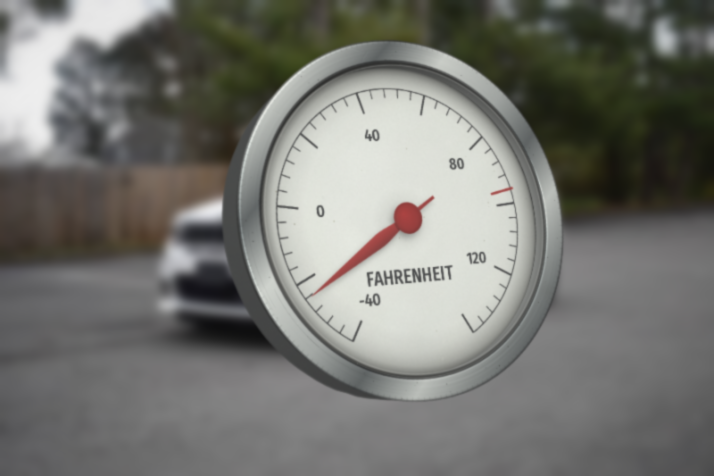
-24
